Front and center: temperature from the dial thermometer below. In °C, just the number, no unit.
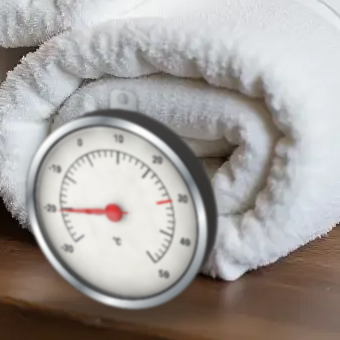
-20
